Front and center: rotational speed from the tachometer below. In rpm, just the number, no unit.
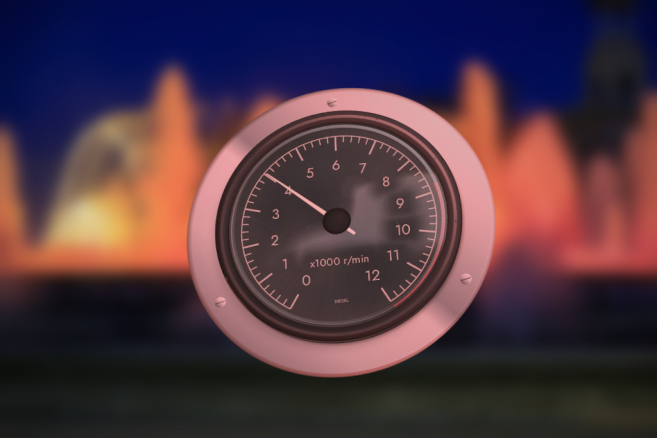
4000
